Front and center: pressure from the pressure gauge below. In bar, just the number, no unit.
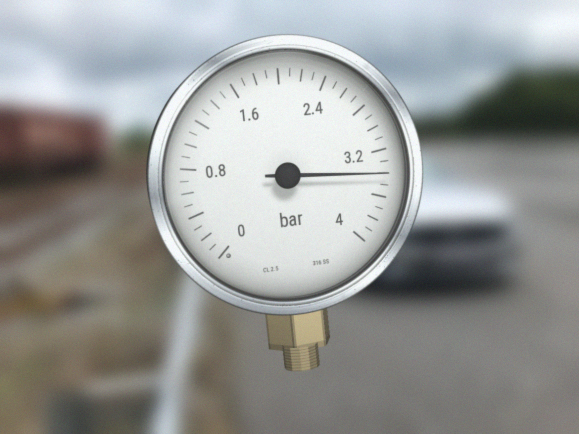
3.4
